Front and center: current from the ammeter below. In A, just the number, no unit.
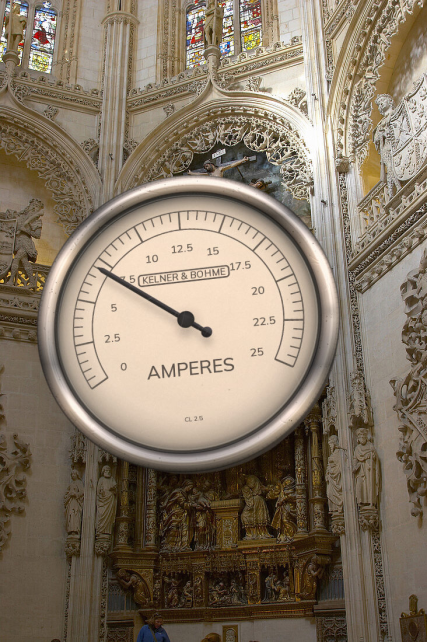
7
